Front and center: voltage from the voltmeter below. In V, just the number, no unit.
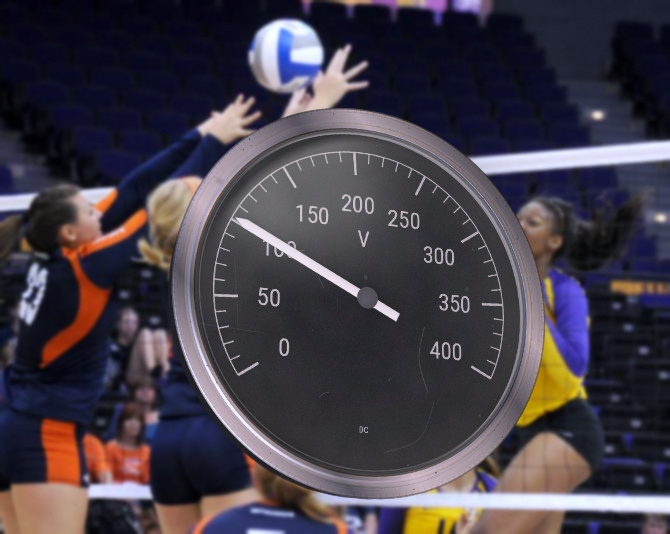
100
